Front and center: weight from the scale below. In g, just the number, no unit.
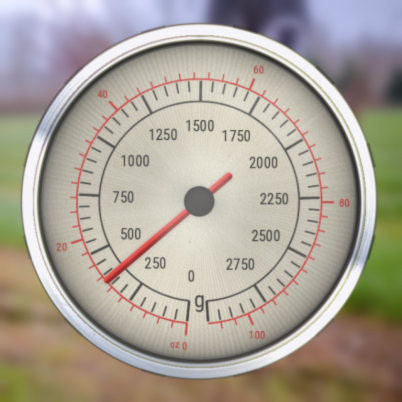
375
